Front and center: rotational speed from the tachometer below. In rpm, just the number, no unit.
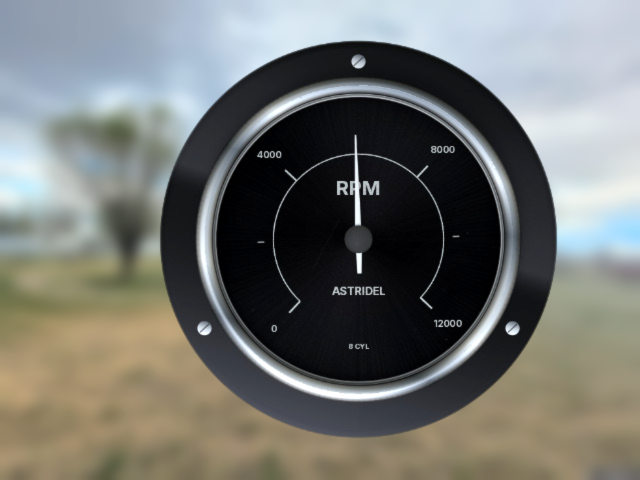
6000
